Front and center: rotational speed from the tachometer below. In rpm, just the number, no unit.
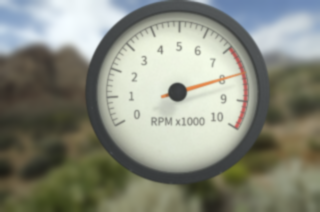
8000
